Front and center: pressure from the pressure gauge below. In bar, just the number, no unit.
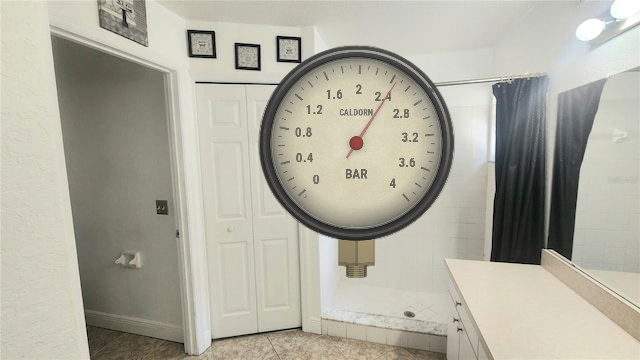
2.45
